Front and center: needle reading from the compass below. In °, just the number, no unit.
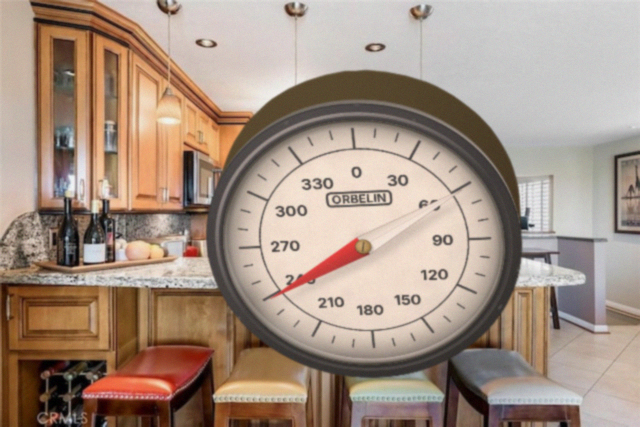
240
